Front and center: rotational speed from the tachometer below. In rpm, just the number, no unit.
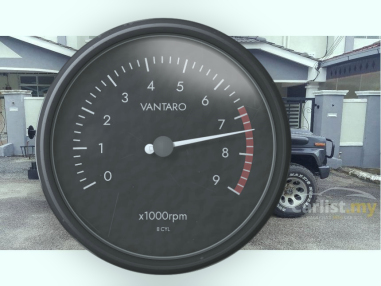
7400
